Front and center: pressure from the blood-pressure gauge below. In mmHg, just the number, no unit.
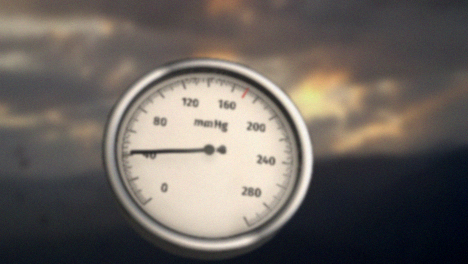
40
